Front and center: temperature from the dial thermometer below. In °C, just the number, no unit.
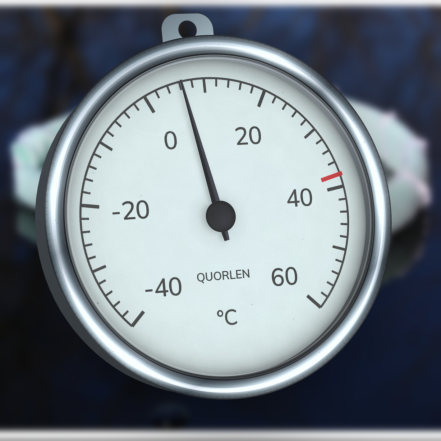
6
